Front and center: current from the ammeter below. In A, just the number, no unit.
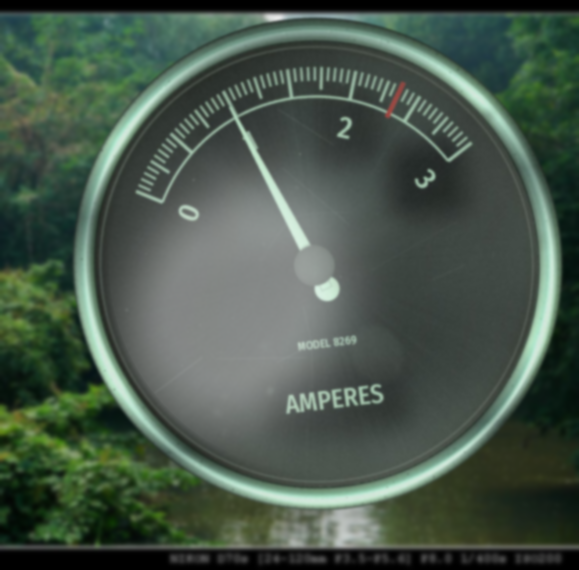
1
